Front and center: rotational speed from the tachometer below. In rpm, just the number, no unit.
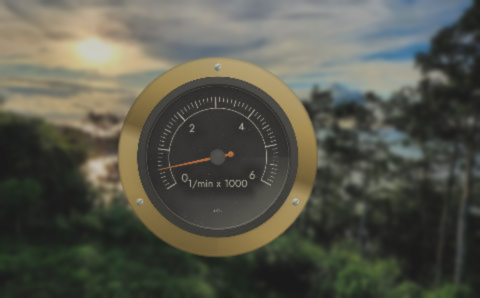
500
